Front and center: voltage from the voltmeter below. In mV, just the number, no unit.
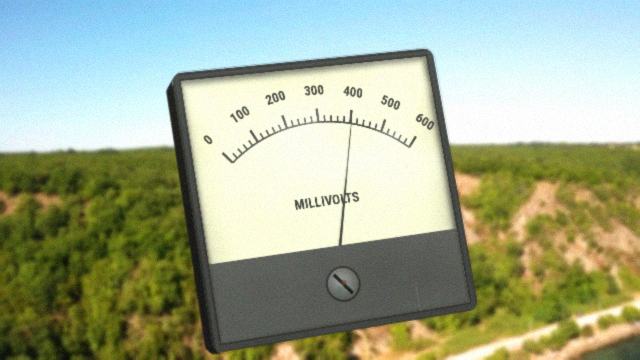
400
